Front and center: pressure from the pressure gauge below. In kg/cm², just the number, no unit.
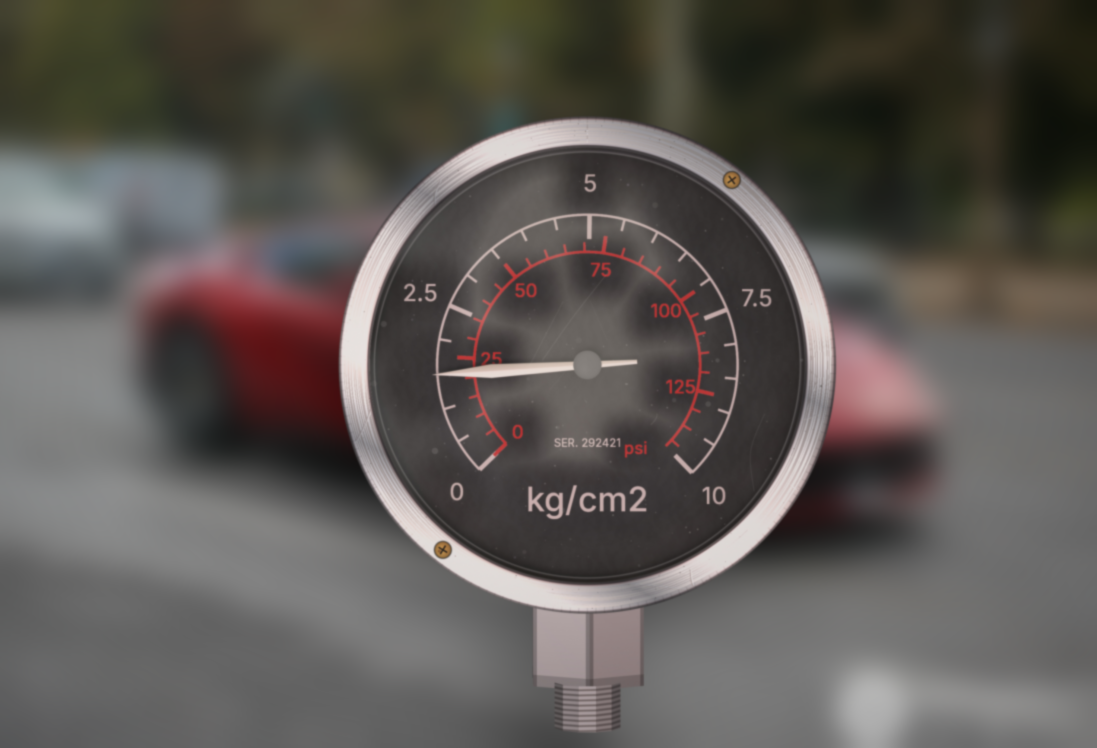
1.5
